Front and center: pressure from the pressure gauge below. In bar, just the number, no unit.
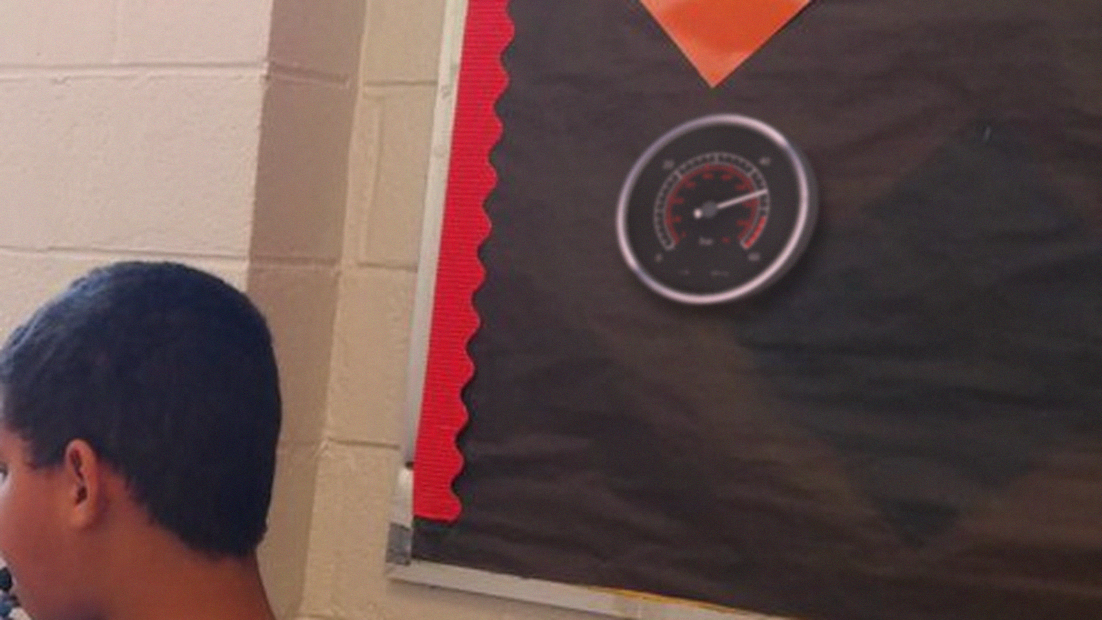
46
